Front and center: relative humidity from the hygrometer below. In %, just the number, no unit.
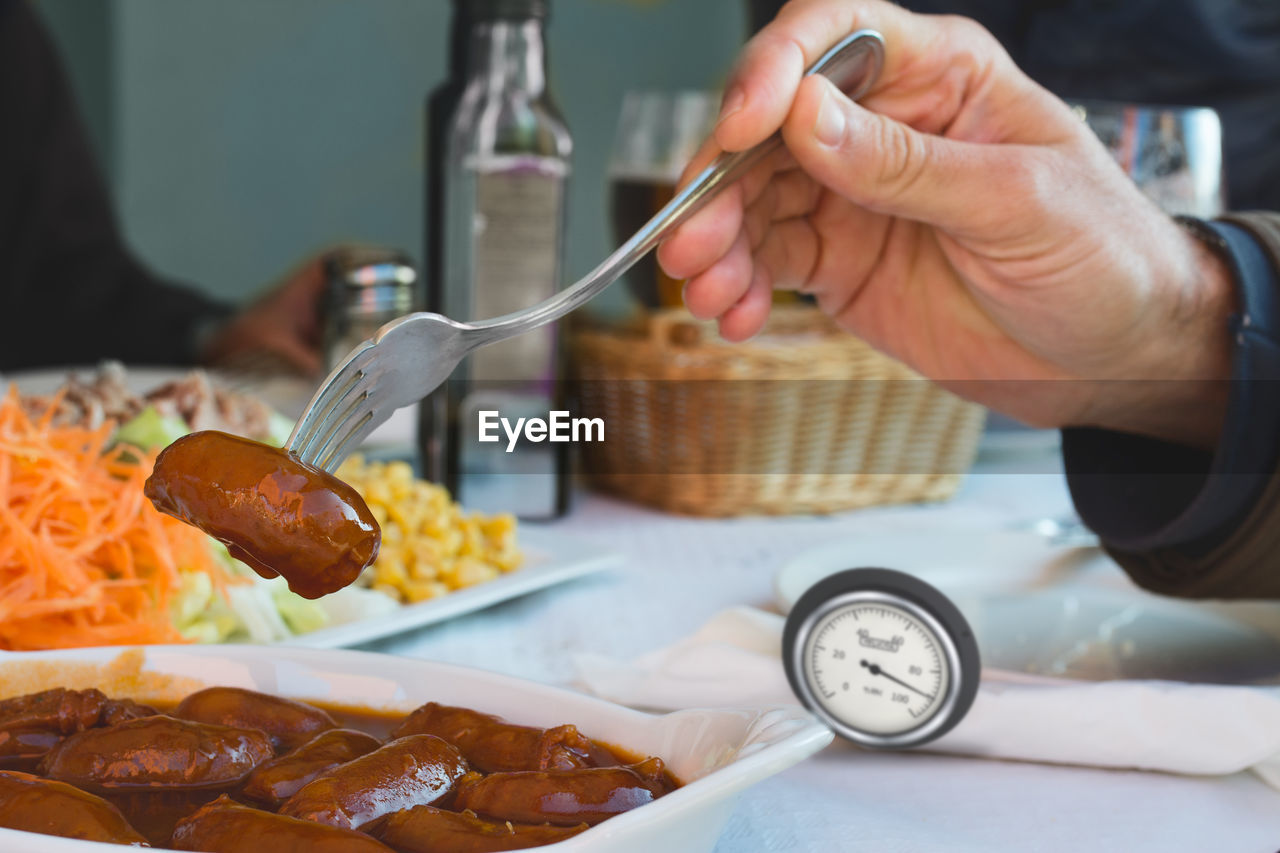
90
